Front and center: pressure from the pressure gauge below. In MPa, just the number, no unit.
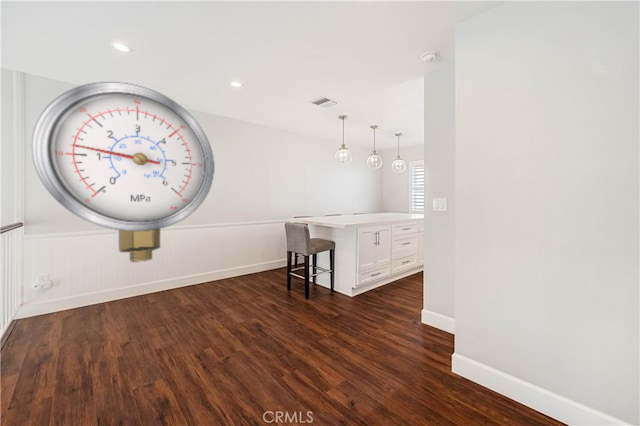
1.2
